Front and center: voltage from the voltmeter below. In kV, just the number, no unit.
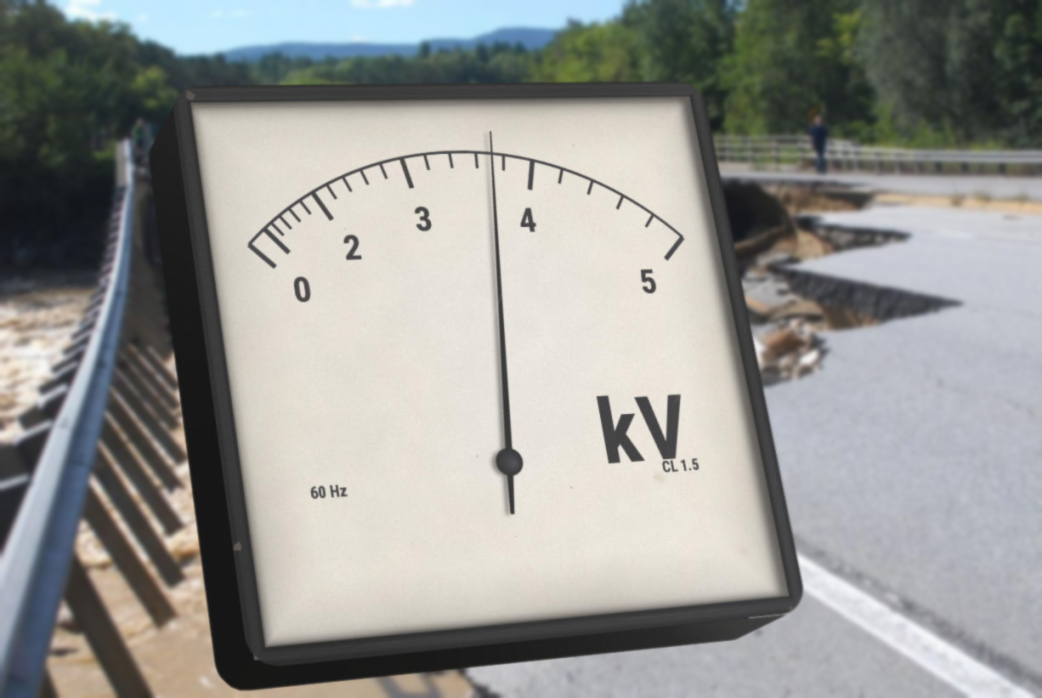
3.7
